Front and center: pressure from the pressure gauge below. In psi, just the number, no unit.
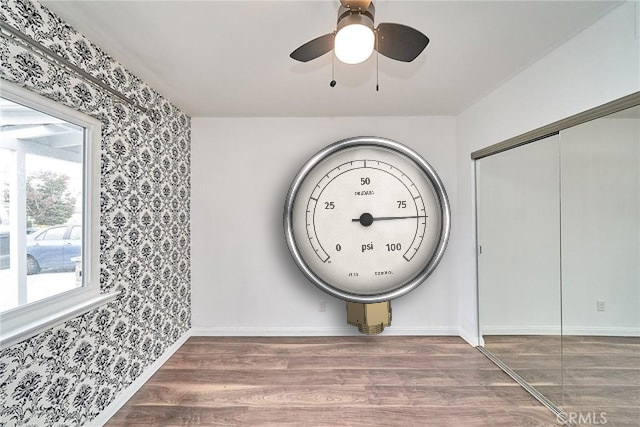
82.5
